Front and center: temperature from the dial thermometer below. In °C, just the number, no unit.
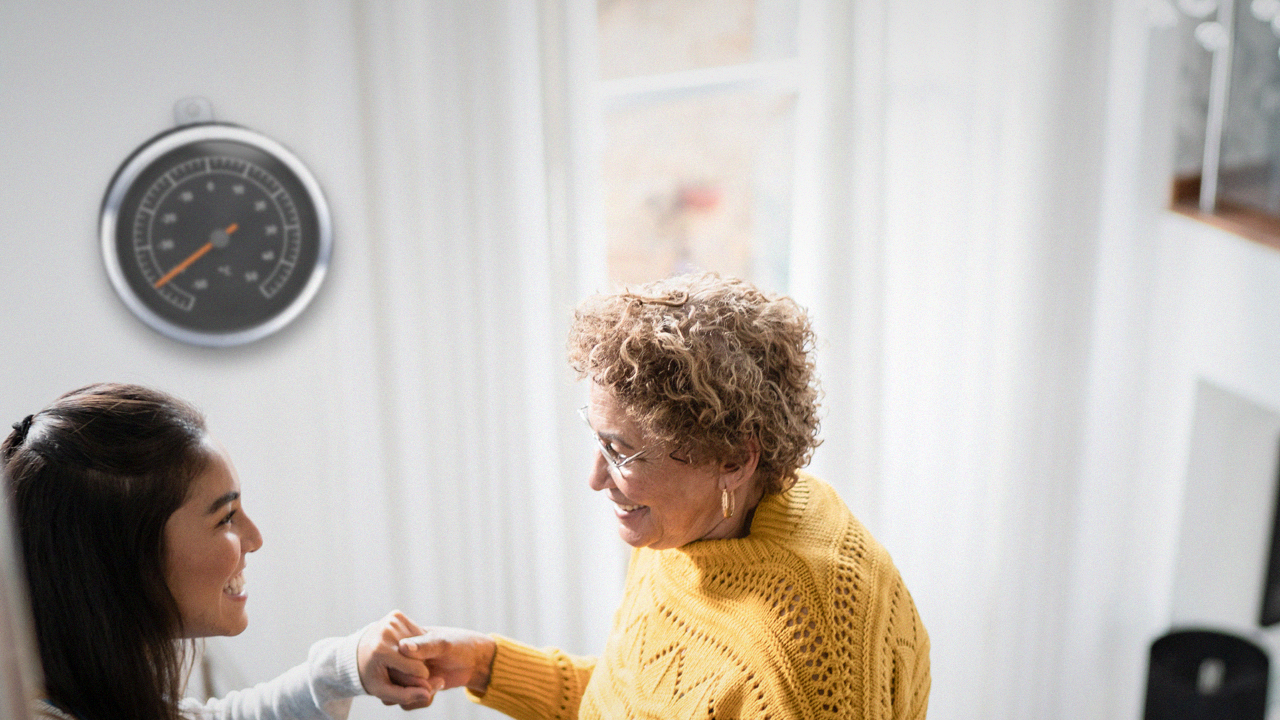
-40
